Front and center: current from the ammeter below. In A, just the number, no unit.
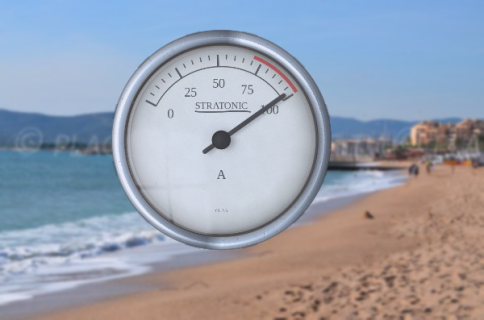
97.5
